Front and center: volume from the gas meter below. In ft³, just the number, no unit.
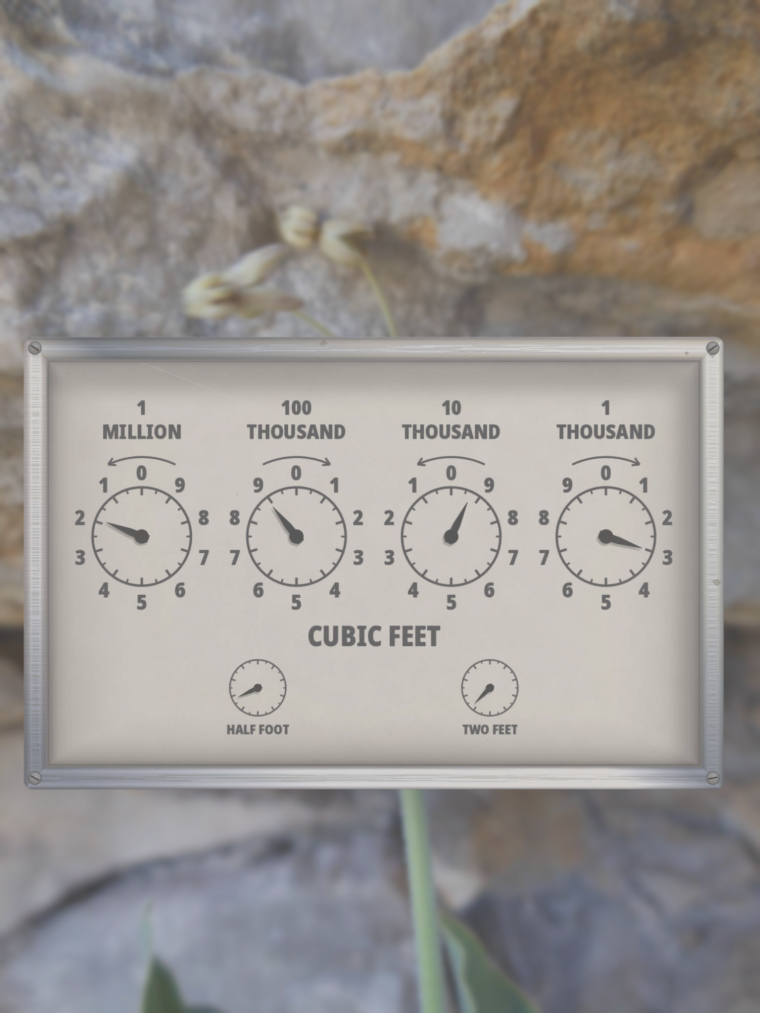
189300
